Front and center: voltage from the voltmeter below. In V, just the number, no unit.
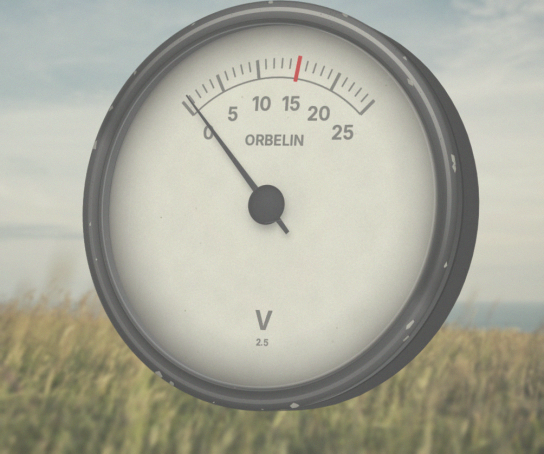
1
